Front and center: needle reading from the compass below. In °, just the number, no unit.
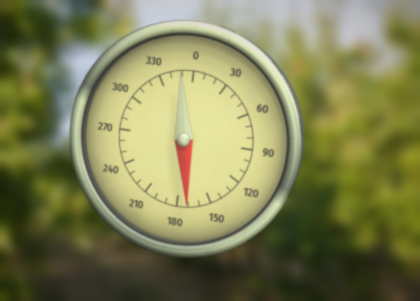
170
